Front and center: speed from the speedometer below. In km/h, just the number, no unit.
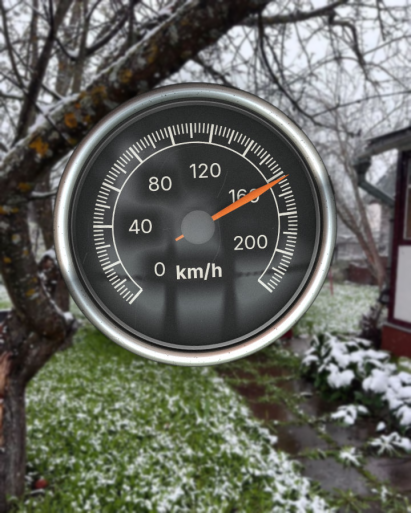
162
